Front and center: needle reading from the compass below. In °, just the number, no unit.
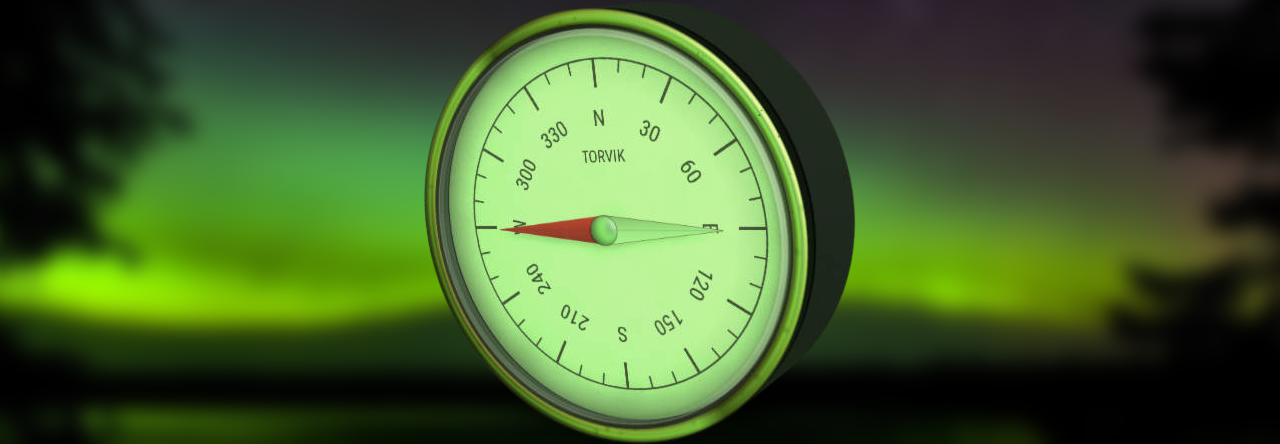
270
